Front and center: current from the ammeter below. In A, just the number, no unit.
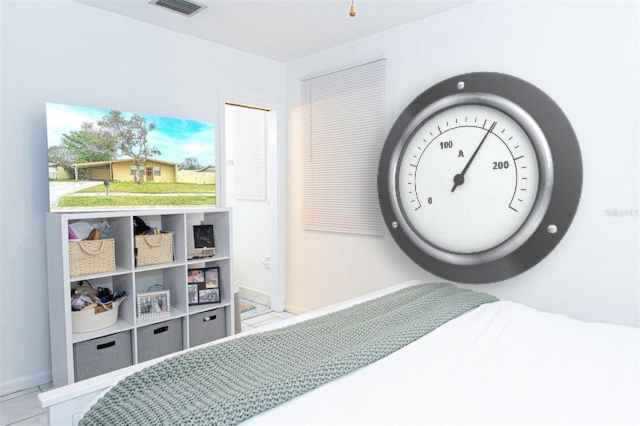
160
